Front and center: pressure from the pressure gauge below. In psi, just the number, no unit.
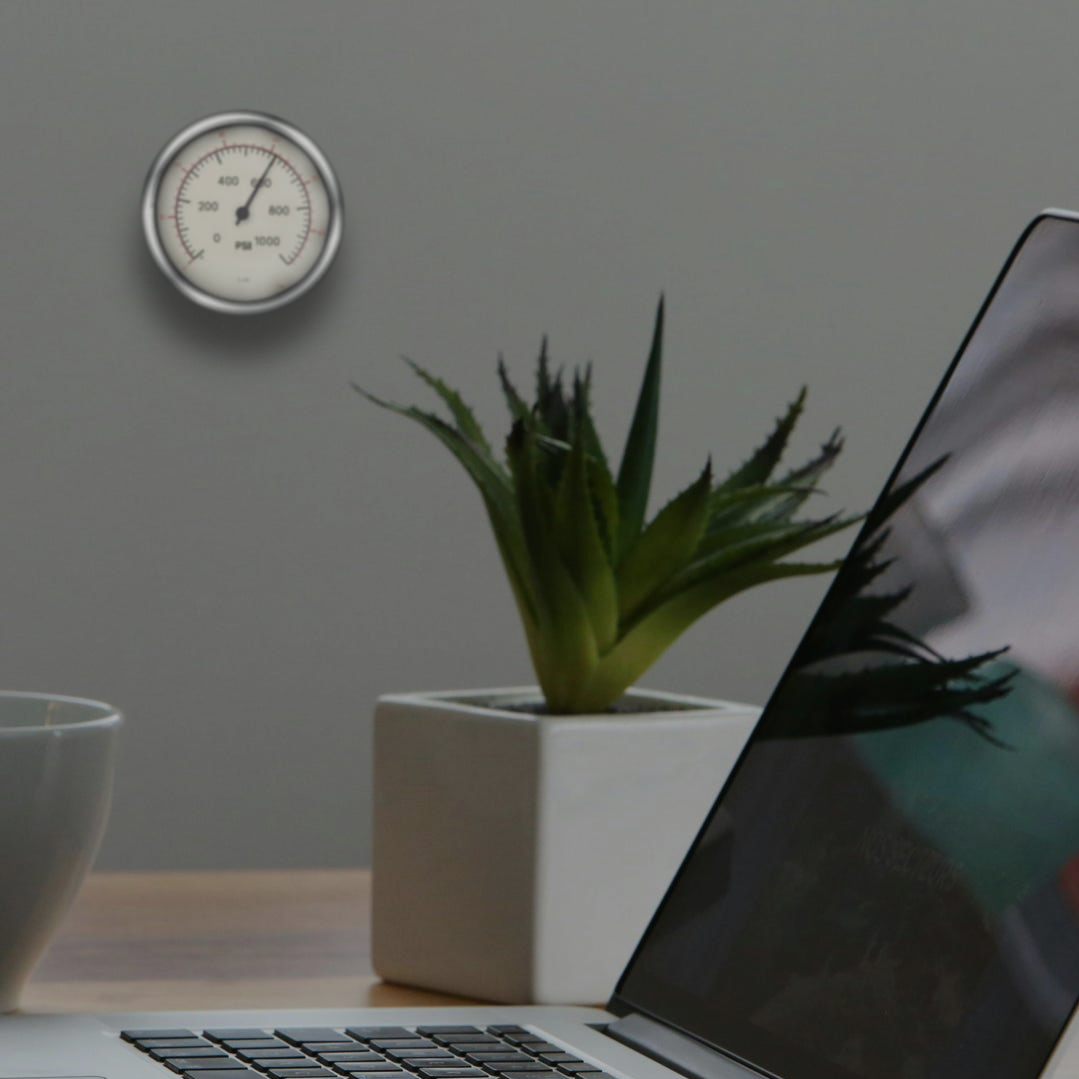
600
